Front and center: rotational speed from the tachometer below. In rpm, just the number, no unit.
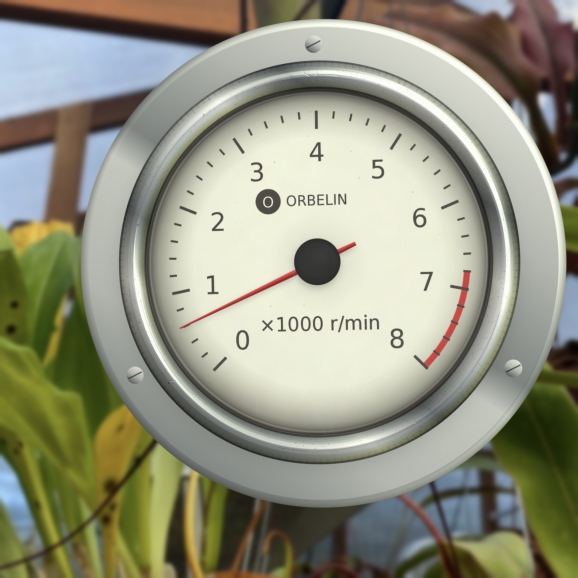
600
